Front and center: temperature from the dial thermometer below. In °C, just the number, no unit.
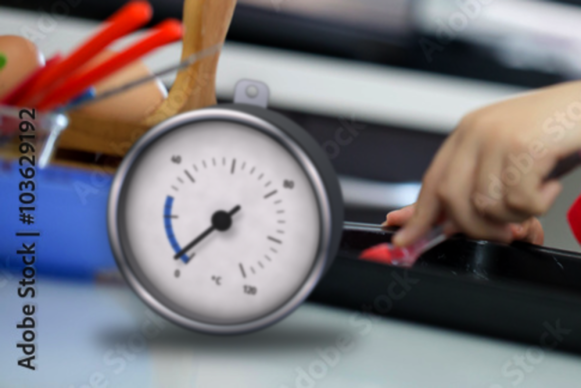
4
